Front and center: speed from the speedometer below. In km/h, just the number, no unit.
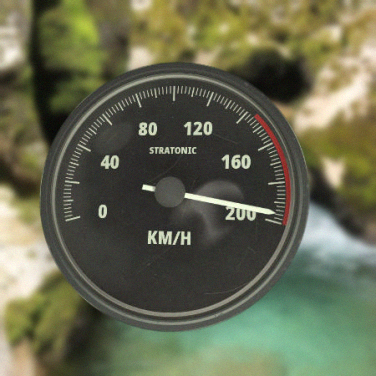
196
